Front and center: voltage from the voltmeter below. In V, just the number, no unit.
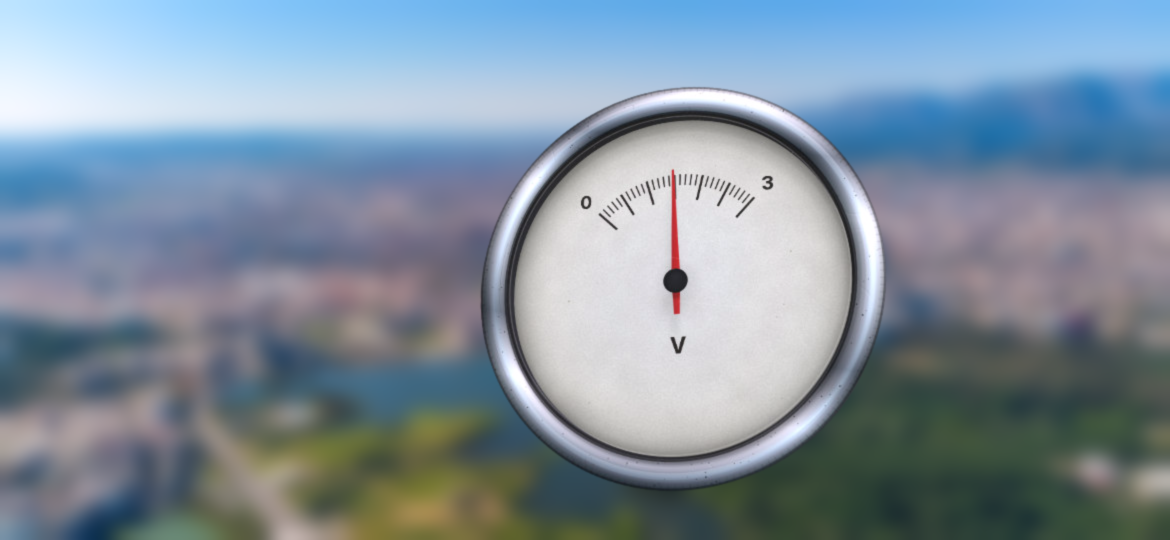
1.5
